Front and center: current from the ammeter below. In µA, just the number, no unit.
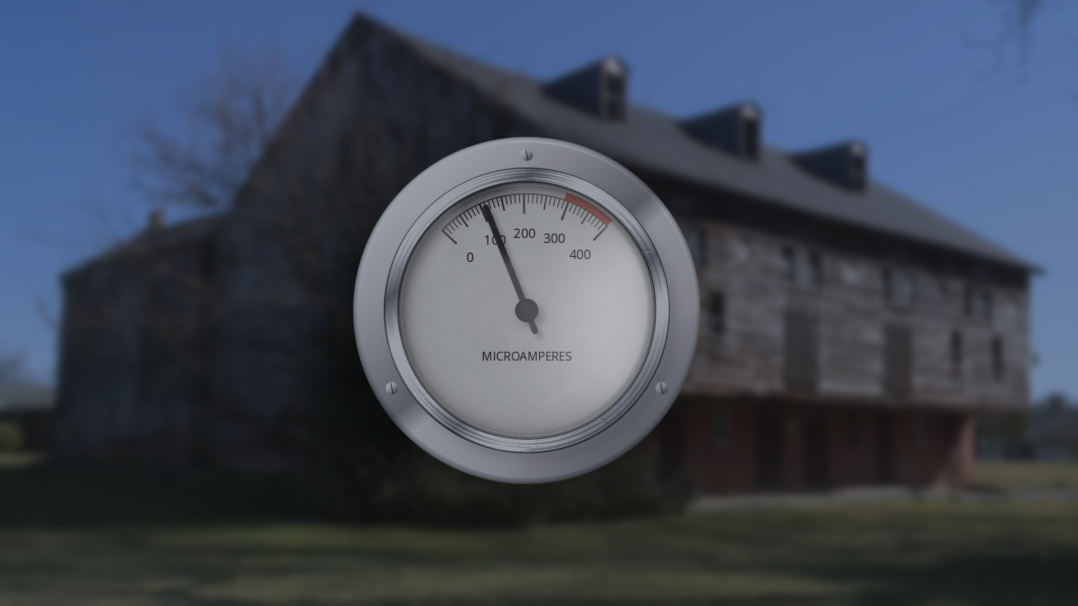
110
